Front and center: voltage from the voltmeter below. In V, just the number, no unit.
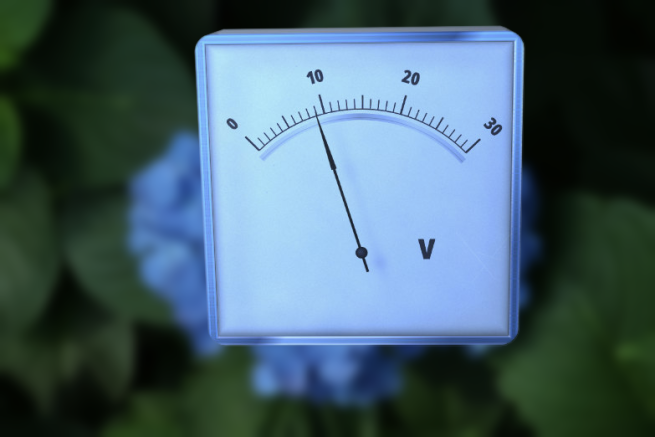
9
